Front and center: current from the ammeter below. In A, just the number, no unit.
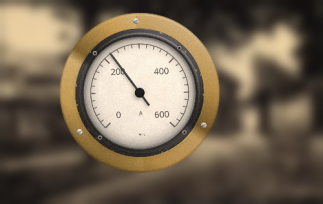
220
